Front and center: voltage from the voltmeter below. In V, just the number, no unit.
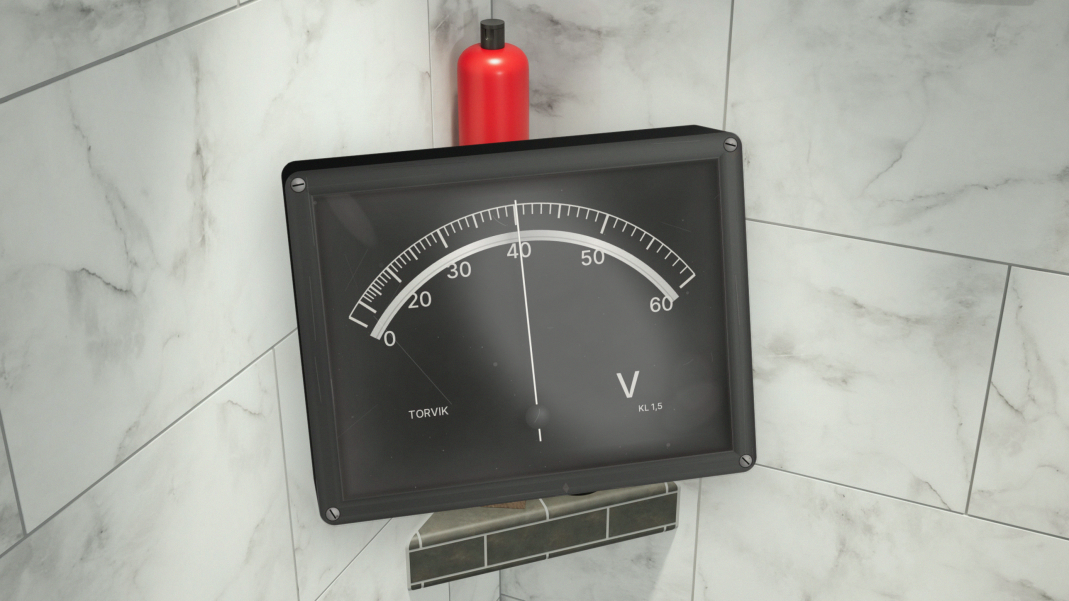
40
